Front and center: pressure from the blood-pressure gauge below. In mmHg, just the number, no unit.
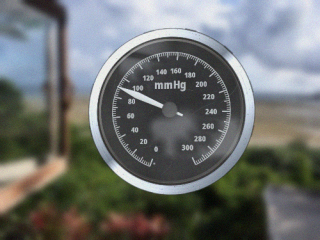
90
